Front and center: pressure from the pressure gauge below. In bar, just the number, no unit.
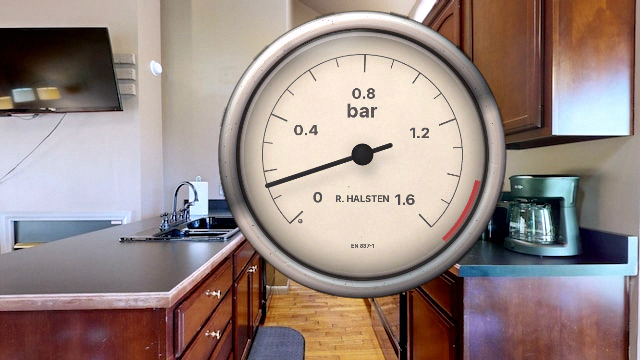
0.15
